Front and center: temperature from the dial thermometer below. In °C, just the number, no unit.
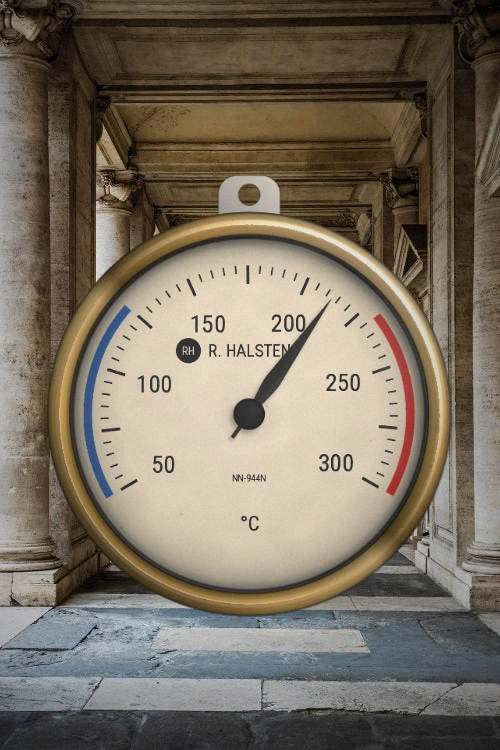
212.5
